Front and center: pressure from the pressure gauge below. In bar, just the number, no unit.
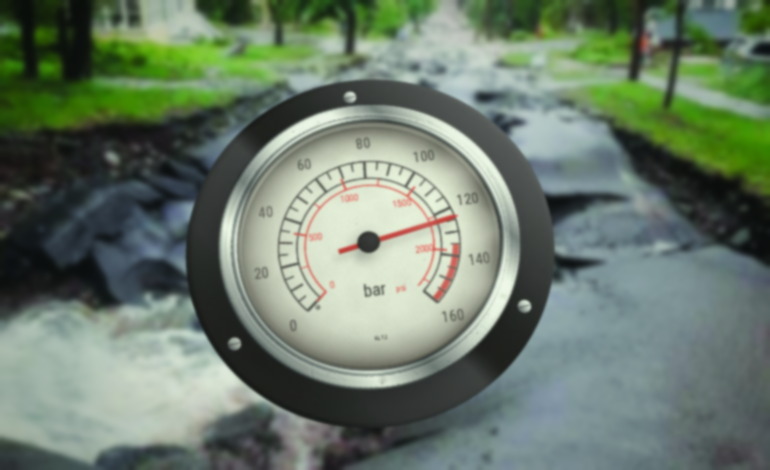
125
